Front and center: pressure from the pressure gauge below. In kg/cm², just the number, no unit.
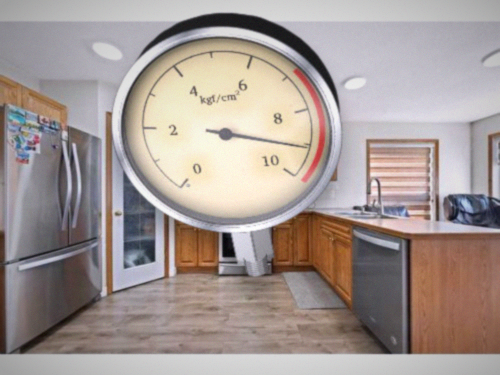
9
